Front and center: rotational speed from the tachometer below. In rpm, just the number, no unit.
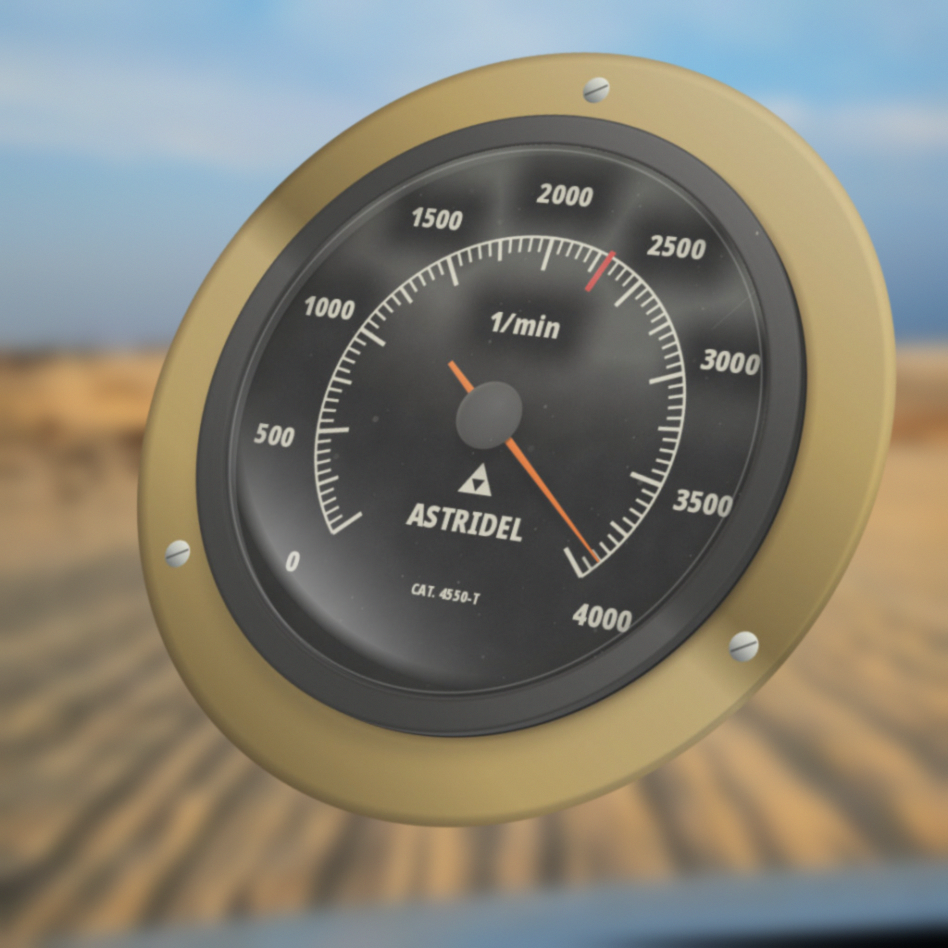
3900
